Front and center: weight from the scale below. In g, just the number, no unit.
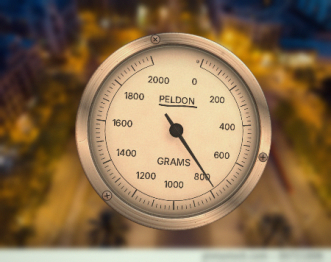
780
